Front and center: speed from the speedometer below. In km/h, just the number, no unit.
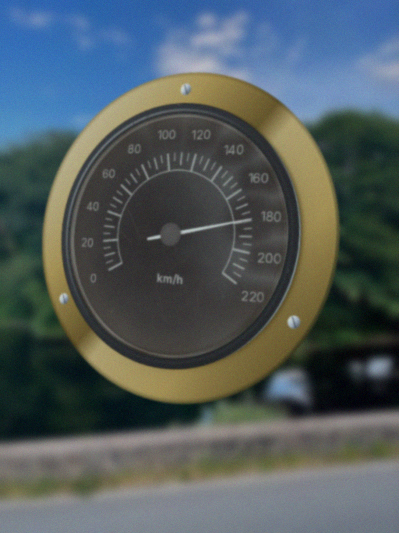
180
